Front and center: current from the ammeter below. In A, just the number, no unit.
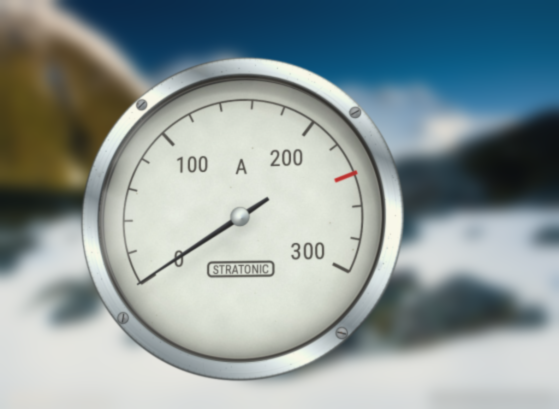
0
